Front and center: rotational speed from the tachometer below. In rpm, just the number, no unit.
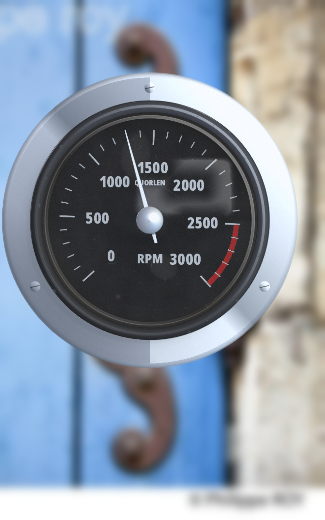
1300
